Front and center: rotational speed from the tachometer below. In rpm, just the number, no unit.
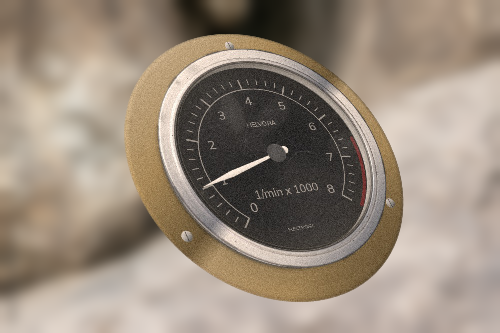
1000
